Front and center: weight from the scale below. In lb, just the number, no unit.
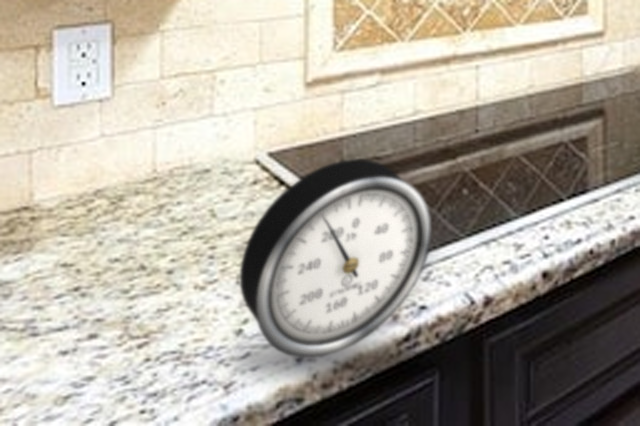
280
